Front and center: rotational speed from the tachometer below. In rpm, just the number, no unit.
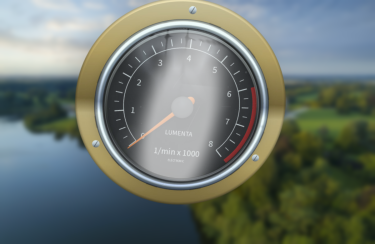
0
